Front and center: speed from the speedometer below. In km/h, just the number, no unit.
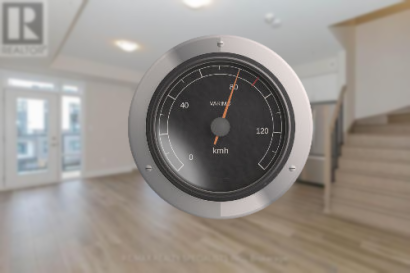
80
